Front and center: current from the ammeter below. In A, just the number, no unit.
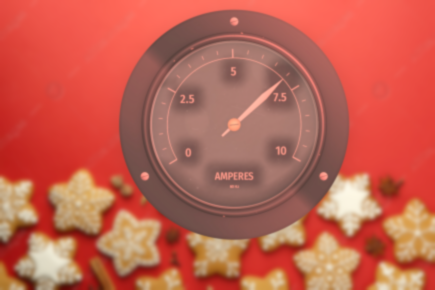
7
